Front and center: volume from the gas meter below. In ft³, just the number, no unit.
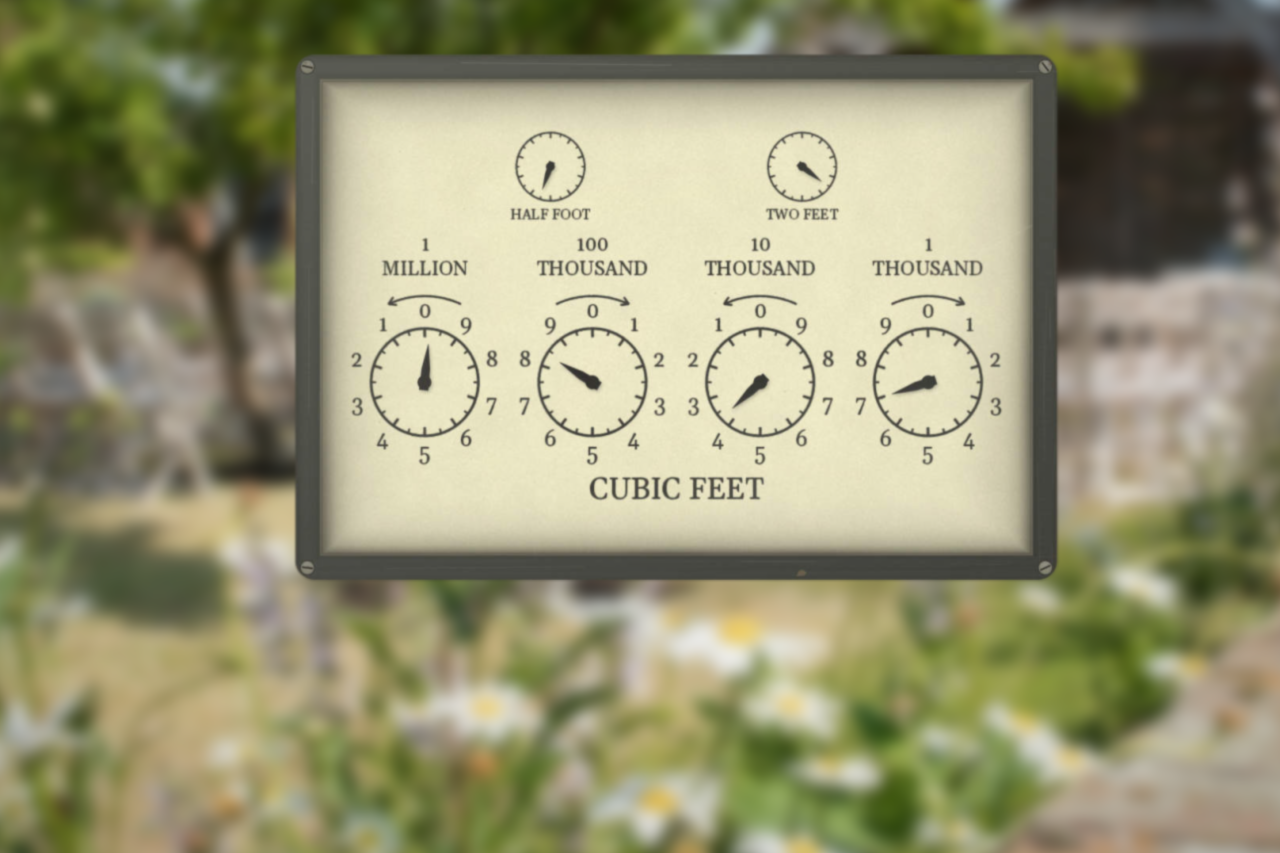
983700
